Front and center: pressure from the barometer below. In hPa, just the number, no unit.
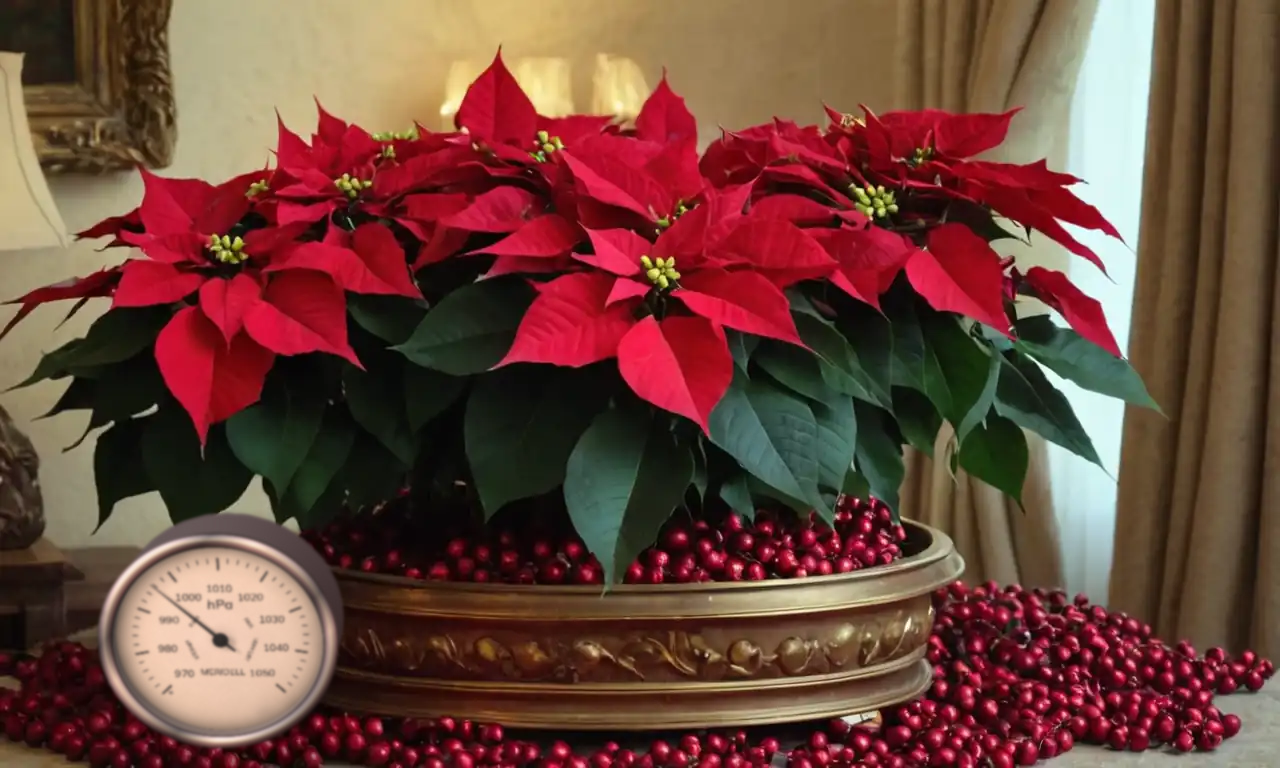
996
